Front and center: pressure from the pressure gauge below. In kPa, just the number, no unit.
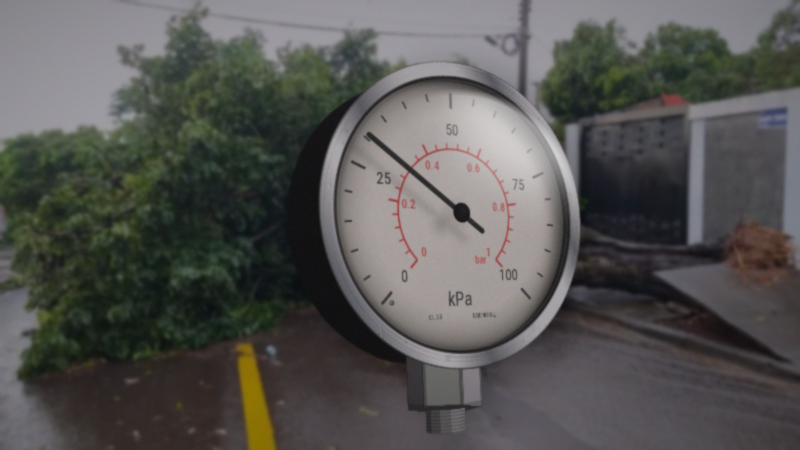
30
